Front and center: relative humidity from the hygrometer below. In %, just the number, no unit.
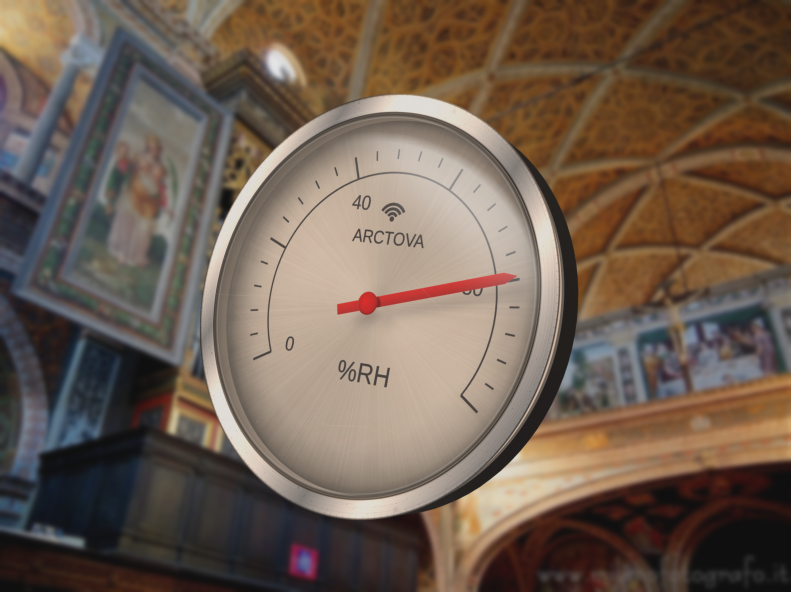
80
